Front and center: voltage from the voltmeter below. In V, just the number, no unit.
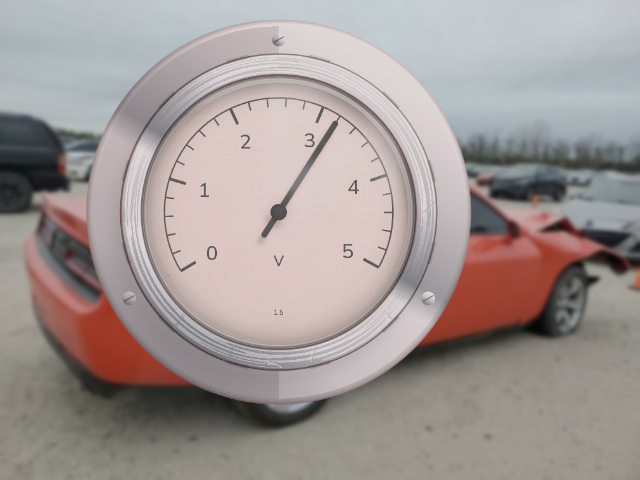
3.2
